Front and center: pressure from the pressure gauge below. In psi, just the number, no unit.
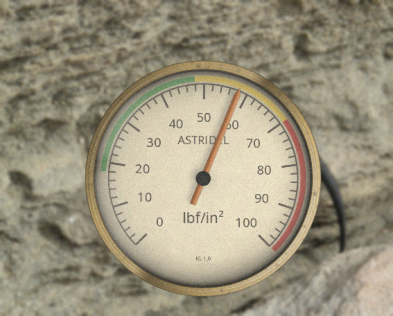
58
